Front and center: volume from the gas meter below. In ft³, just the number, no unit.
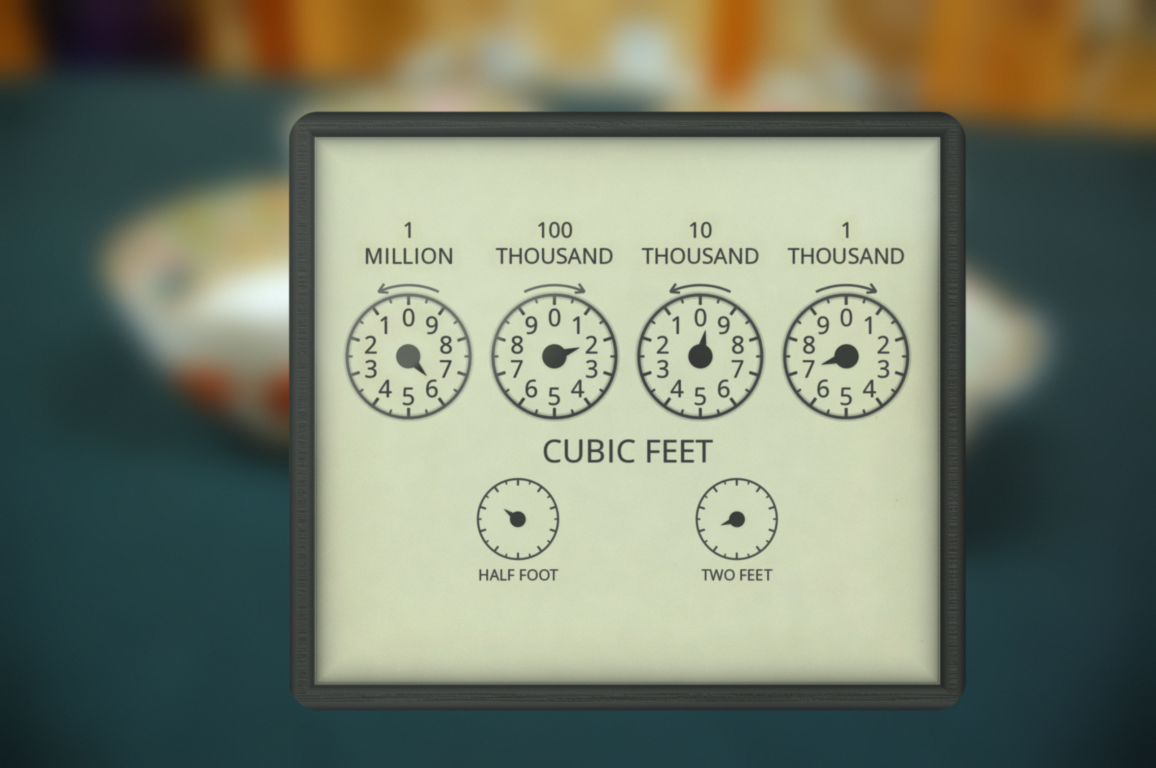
619700
